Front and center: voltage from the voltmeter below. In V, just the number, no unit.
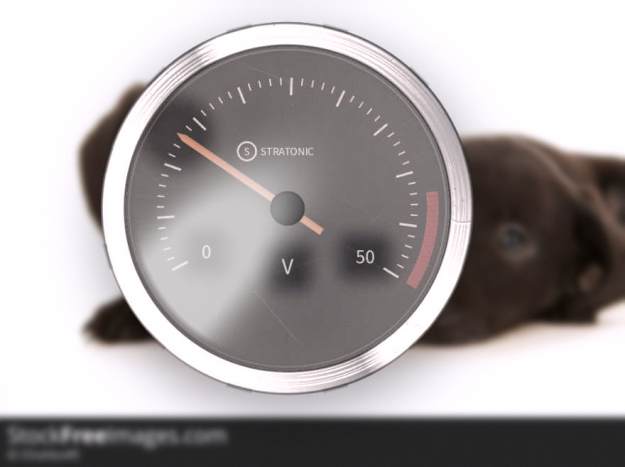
13
